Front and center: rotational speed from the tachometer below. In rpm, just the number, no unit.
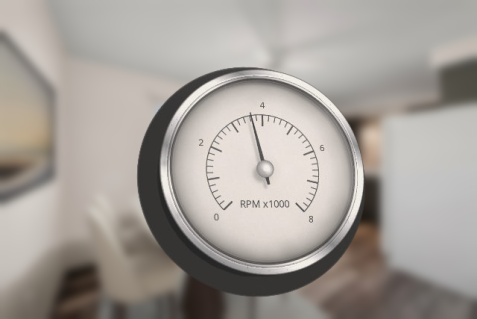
3600
